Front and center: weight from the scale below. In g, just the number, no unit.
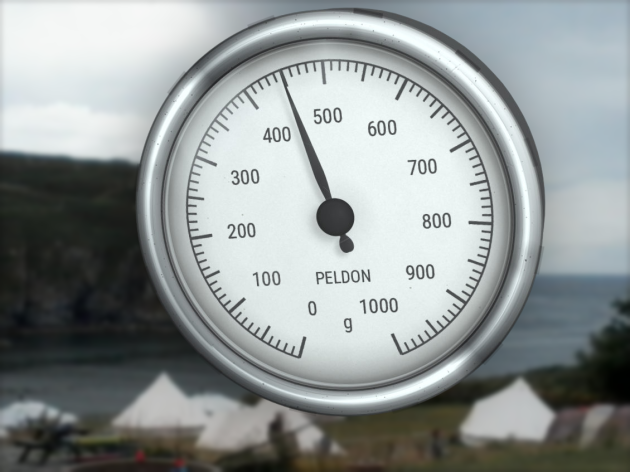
450
